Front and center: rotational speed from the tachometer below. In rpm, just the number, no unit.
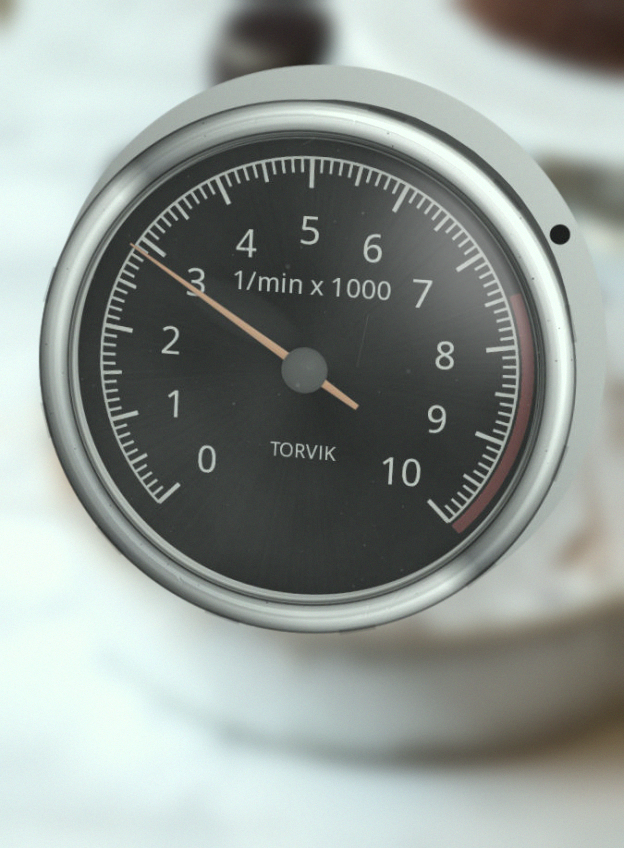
2900
